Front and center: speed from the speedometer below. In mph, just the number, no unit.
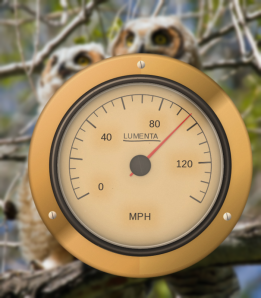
95
